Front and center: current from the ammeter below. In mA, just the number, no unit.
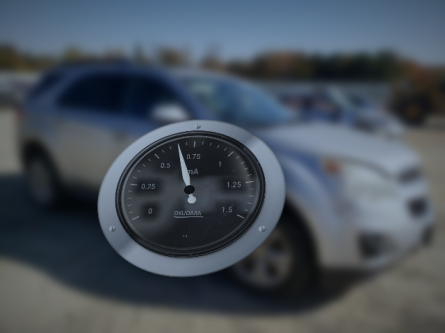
0.65
